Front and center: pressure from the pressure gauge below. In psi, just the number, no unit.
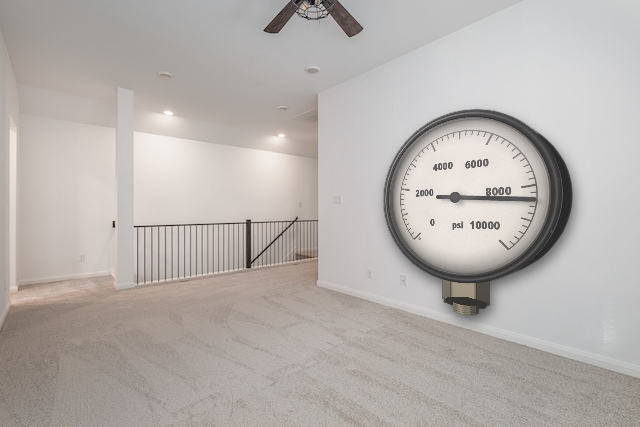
8400
